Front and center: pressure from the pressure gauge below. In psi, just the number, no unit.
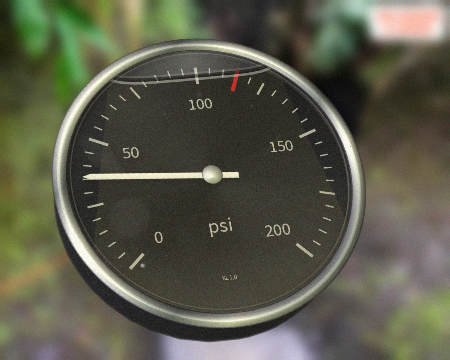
35
